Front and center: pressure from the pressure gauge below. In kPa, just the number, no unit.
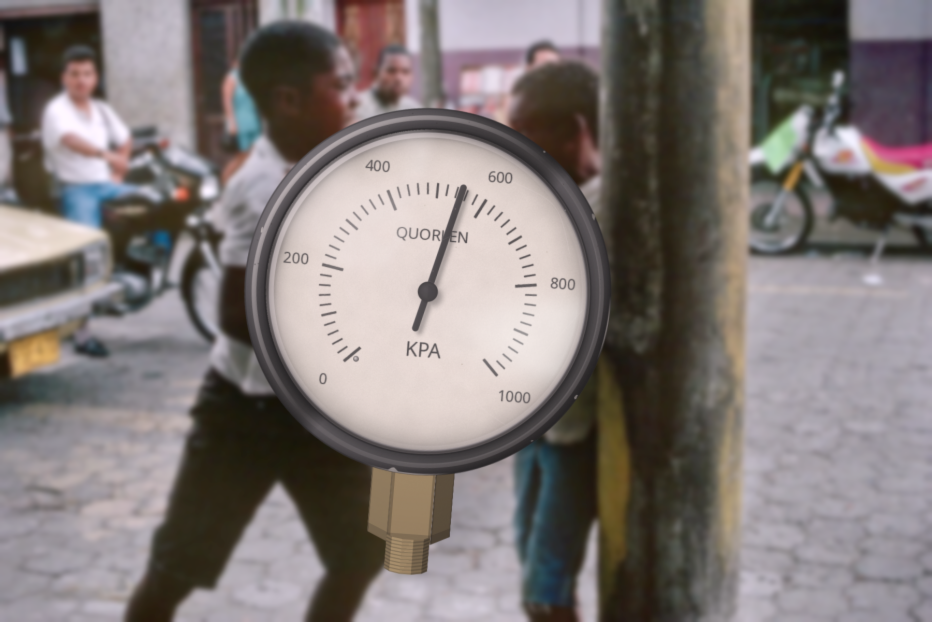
550
